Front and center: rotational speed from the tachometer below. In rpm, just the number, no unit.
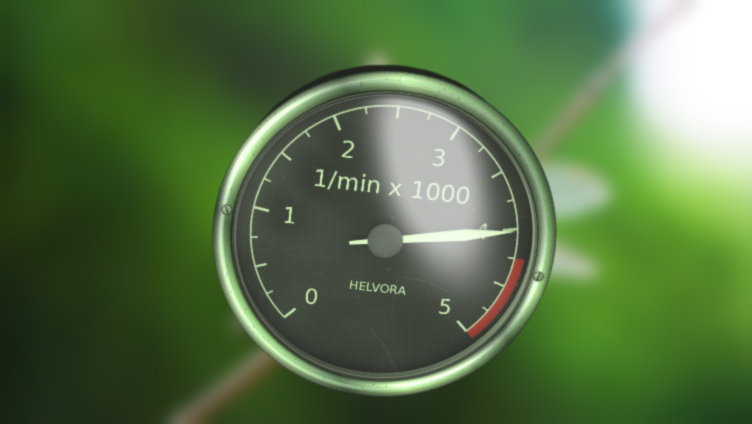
4000
